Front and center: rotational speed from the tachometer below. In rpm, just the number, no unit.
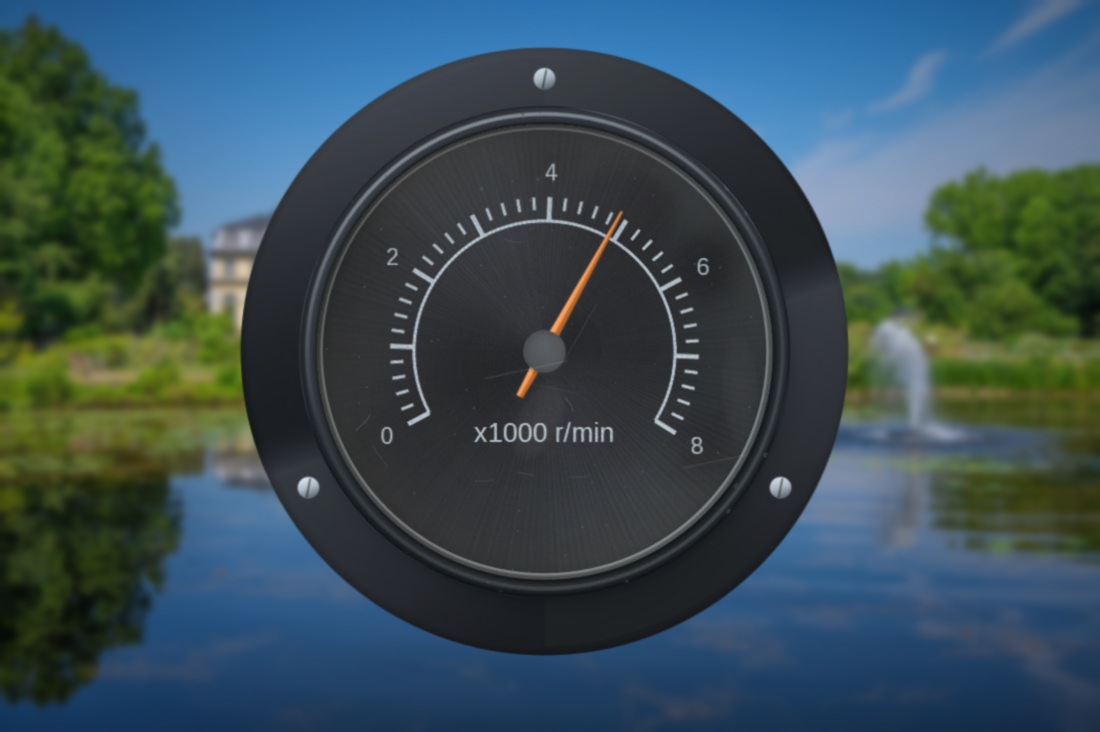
4900
